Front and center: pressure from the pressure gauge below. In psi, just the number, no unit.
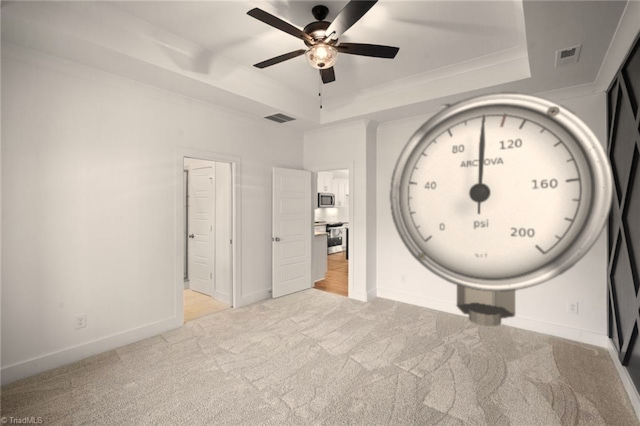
100
